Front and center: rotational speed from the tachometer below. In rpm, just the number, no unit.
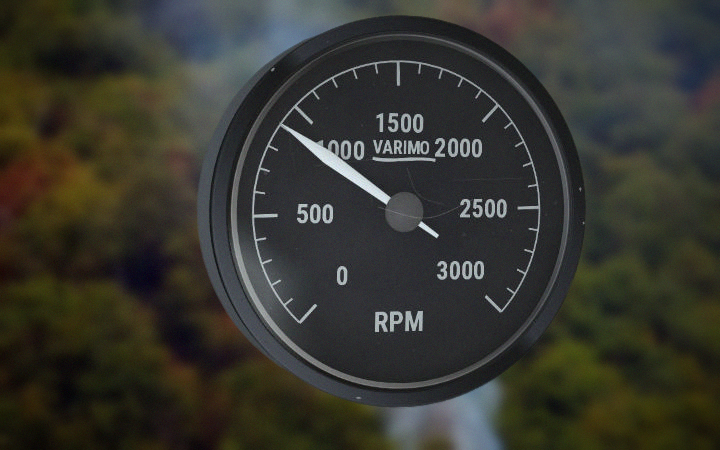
900
